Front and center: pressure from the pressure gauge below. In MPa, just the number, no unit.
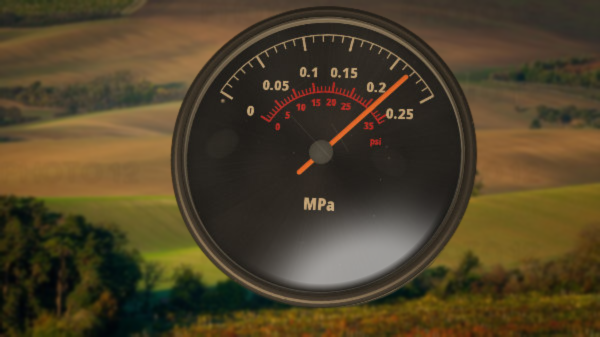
0.22
